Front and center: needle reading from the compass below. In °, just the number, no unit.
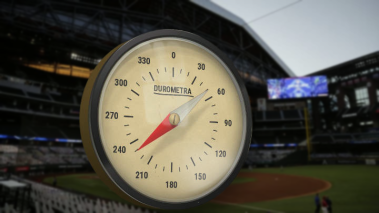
230
